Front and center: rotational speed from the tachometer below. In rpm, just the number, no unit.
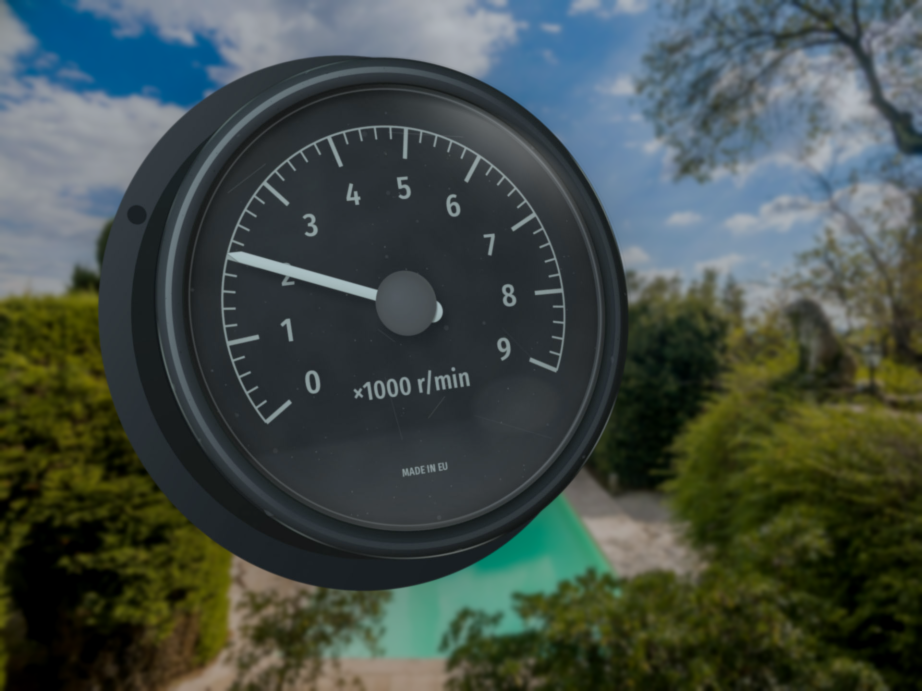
2000
